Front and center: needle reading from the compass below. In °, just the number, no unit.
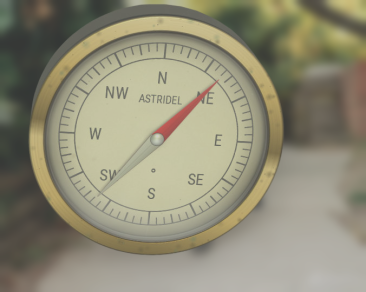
40
